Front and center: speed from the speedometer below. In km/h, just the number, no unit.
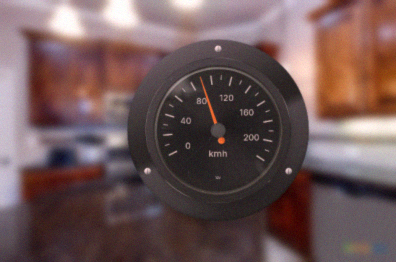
90
